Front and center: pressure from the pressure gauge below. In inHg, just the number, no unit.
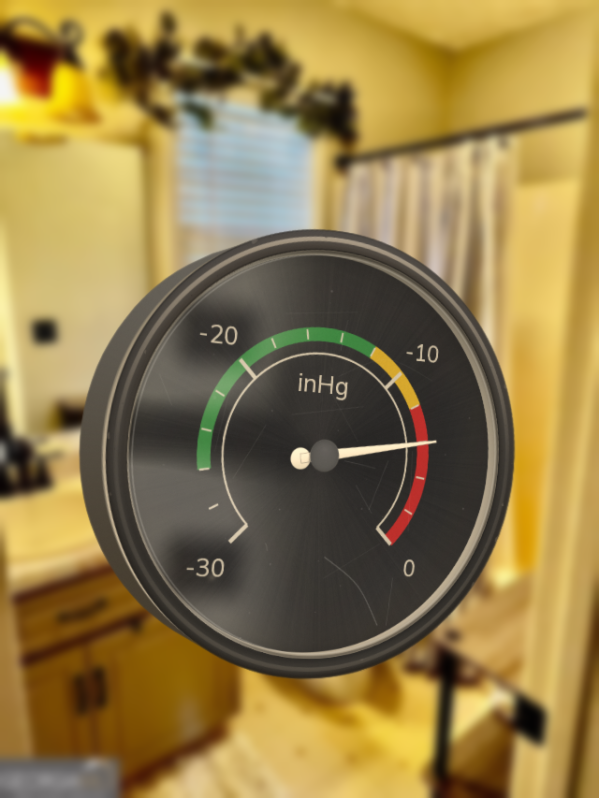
-6
